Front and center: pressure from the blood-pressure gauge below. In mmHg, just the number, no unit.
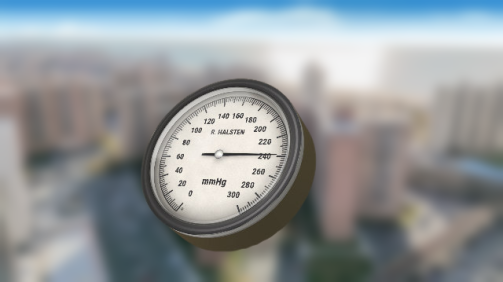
240
